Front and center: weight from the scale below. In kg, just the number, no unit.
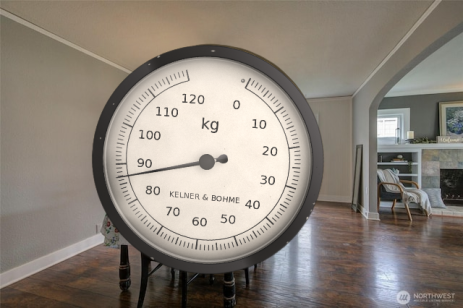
87
